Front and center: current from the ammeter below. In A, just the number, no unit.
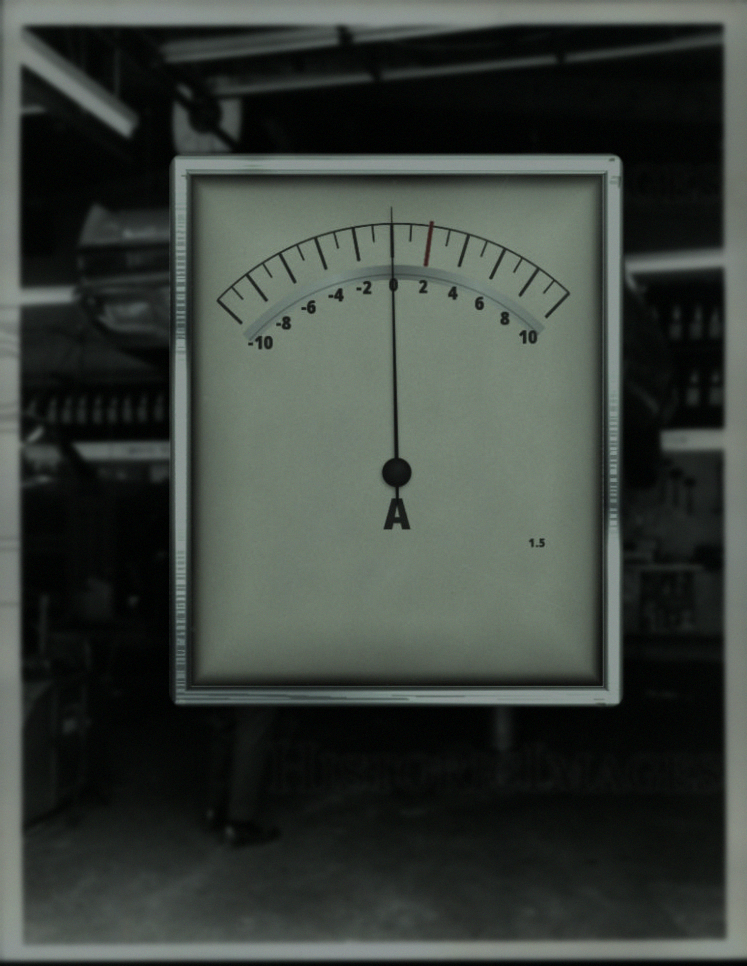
0
